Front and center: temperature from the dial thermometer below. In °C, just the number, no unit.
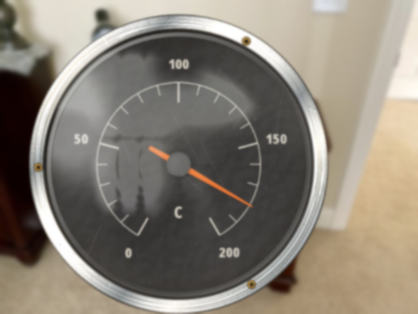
180
